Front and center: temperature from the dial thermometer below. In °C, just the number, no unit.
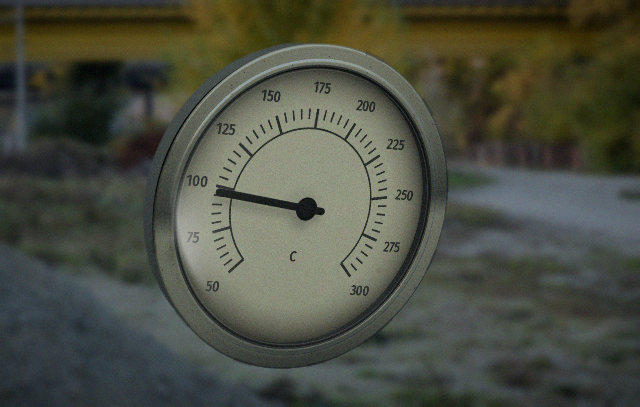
97.5
